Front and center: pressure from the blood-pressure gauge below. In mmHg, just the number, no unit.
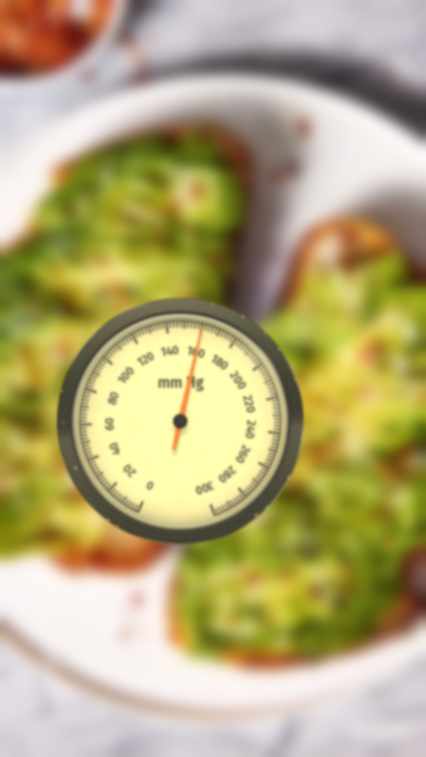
160
